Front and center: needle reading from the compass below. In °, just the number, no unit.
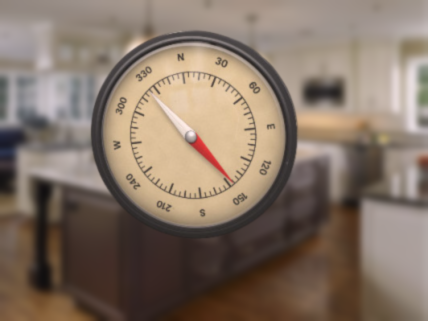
145
